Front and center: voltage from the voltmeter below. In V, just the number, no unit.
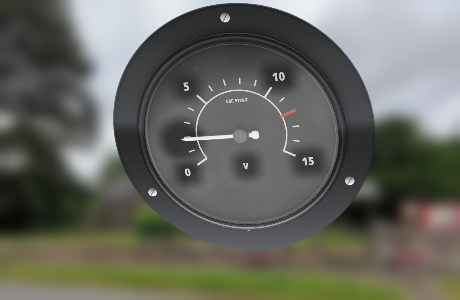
2
